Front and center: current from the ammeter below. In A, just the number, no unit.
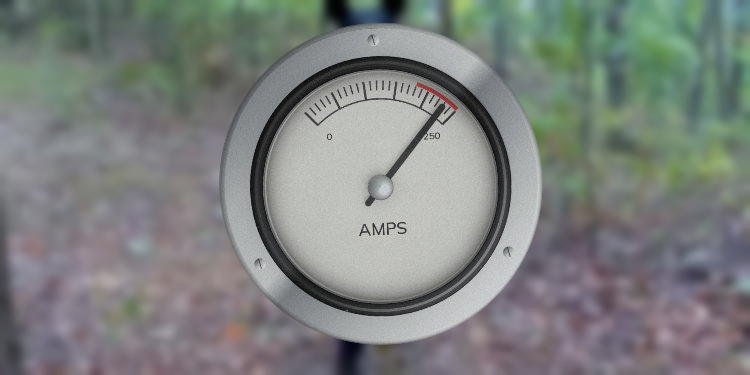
230
